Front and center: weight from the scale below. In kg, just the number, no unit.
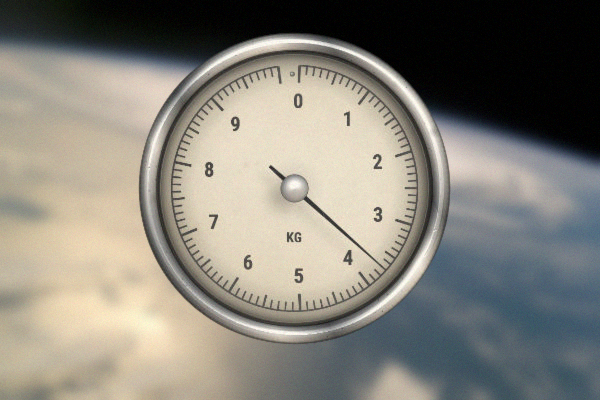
3.7
